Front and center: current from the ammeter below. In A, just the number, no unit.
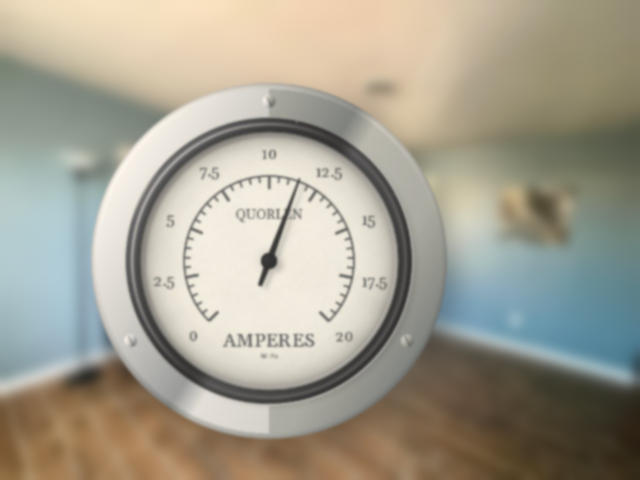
11.5
